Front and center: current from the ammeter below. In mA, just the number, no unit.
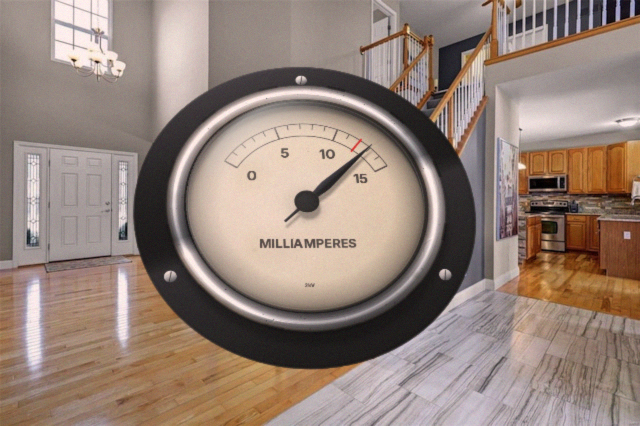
13
